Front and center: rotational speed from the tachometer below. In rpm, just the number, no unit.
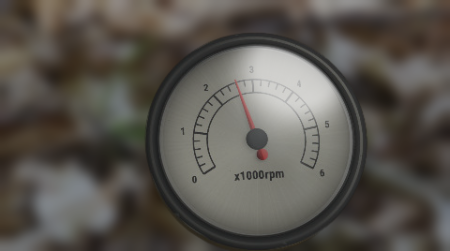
2600
